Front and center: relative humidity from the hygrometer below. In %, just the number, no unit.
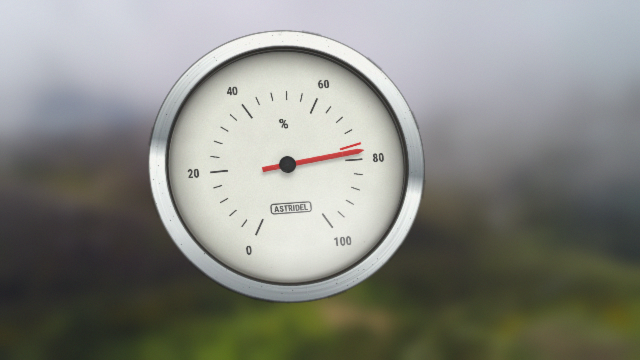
78
